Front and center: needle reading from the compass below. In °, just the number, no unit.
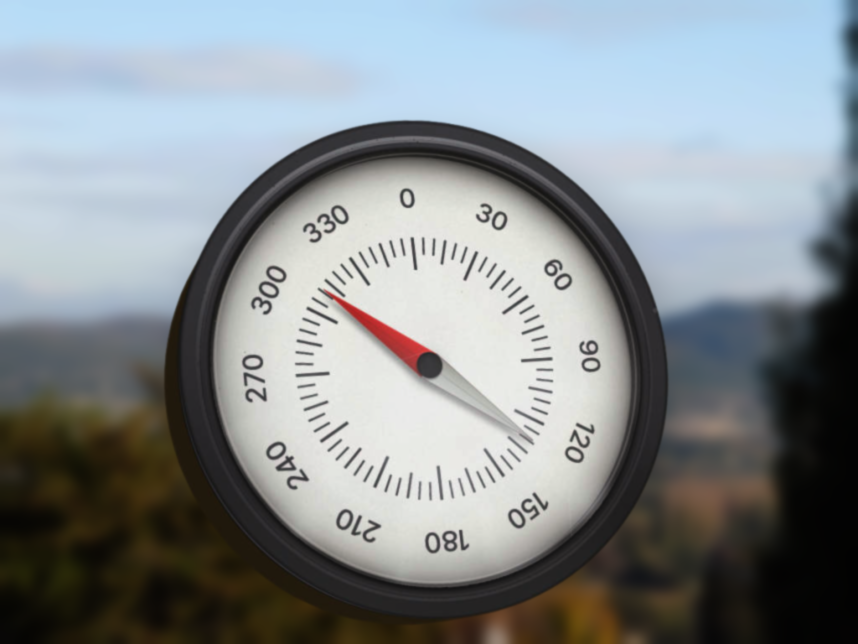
310
